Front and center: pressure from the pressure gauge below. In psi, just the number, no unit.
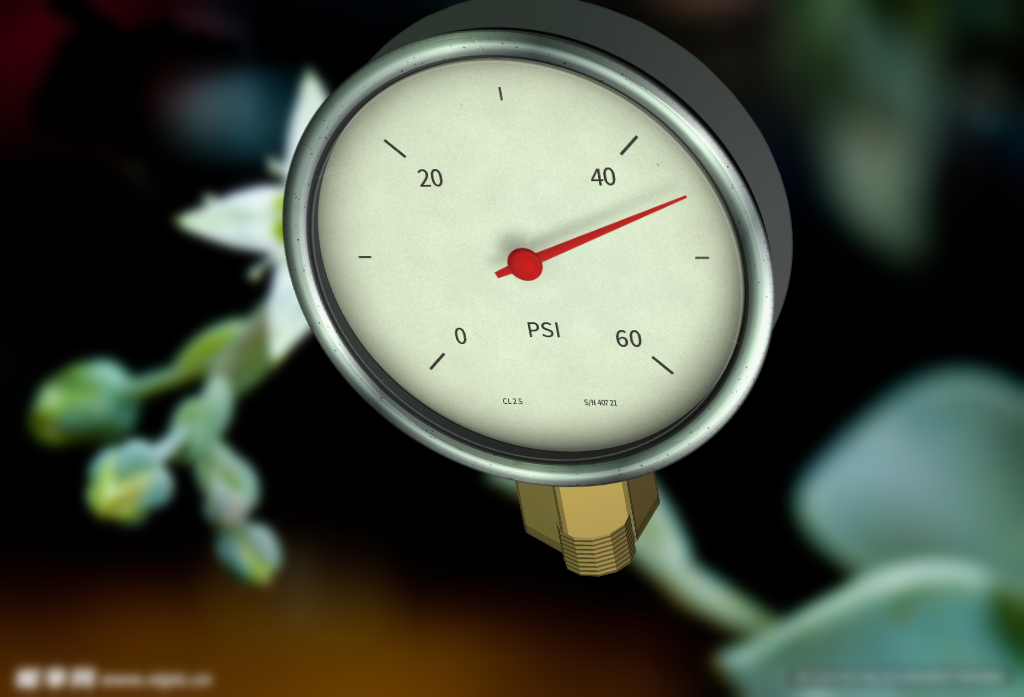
45
